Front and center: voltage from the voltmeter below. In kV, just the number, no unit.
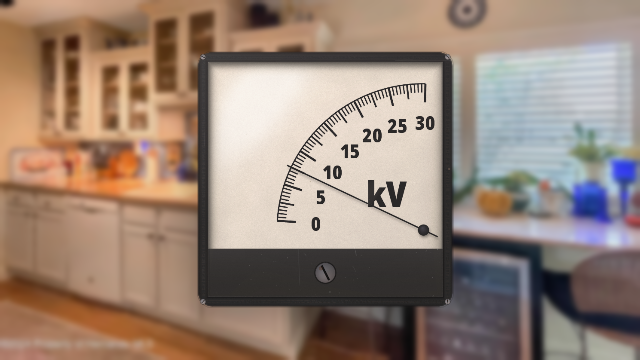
7.5
